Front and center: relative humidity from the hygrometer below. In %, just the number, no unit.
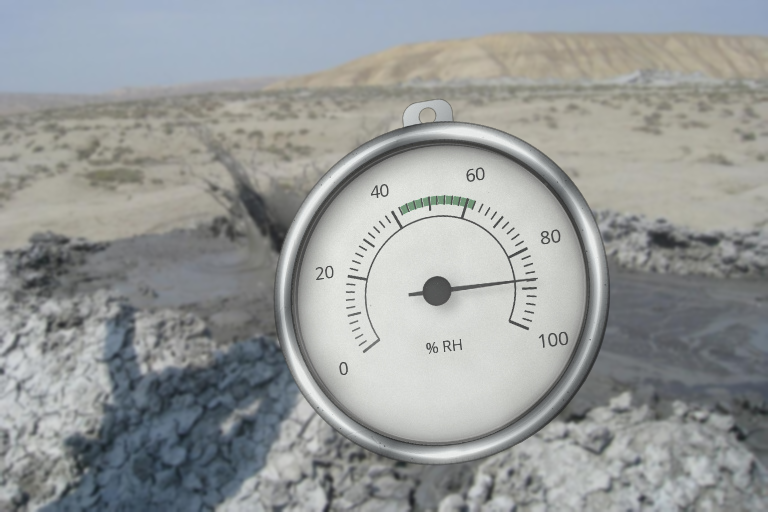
88
